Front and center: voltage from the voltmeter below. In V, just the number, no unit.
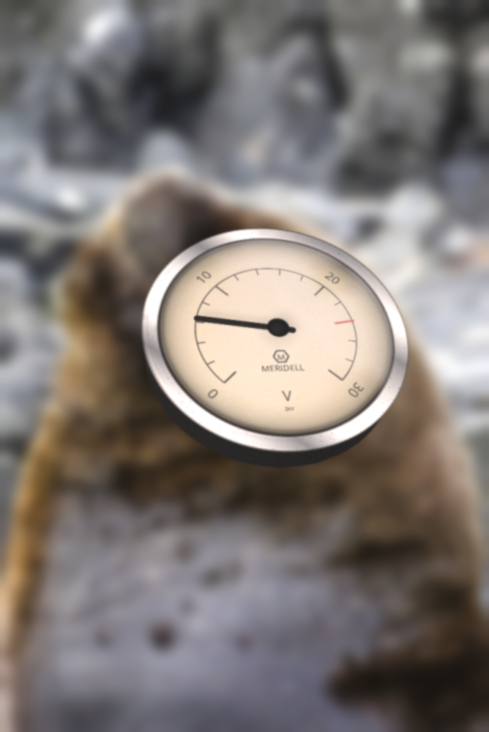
6
